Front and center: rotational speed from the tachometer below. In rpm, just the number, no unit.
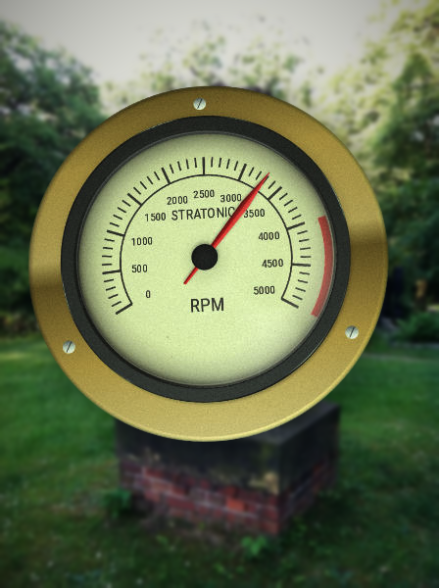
3300
